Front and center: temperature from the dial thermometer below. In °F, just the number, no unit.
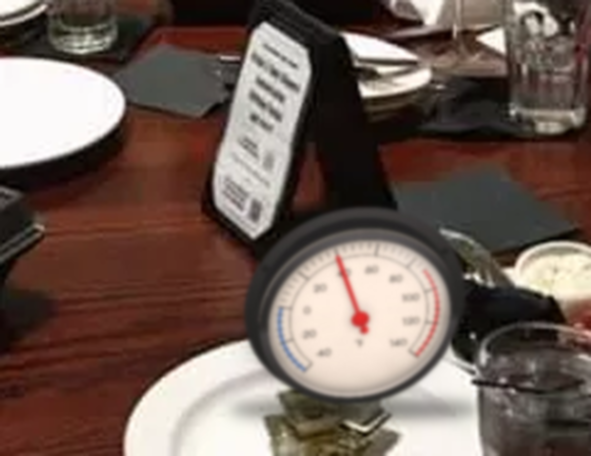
40
